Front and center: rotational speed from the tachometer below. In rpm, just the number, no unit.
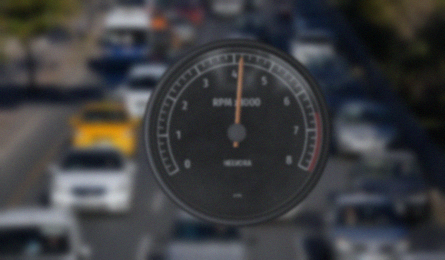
4200
